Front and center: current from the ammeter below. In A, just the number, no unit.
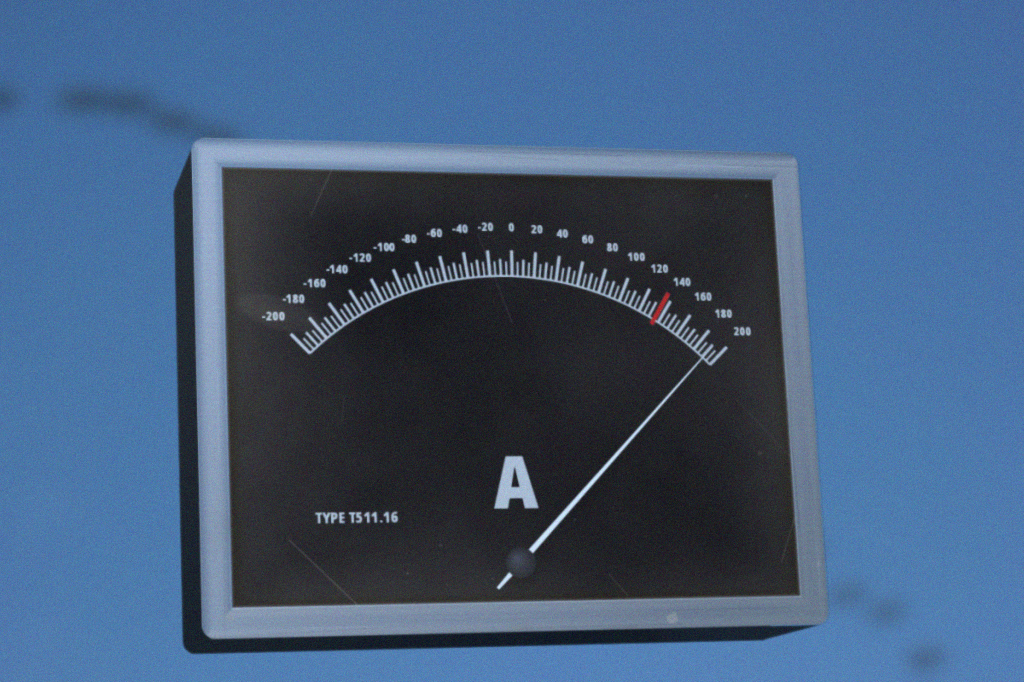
190
